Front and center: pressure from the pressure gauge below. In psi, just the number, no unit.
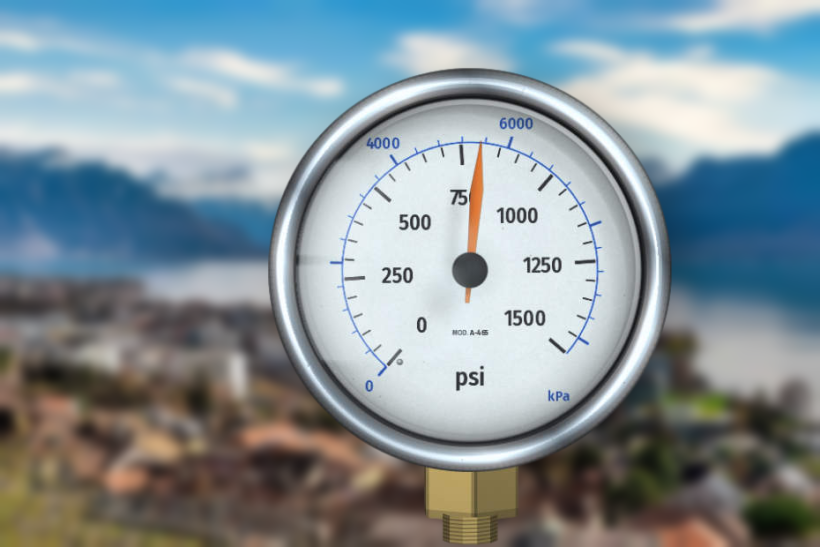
800
